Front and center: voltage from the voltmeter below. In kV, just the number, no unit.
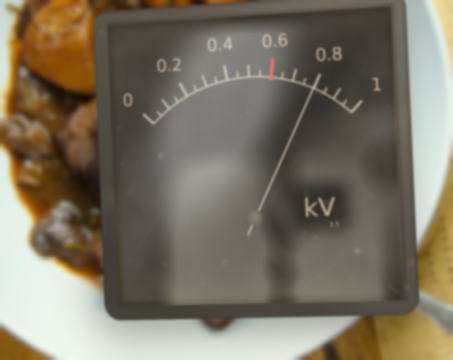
0.8
